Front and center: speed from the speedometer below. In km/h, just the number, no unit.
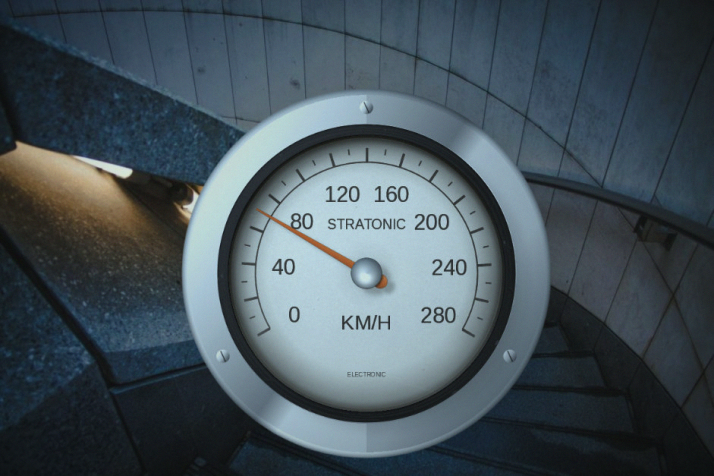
70
